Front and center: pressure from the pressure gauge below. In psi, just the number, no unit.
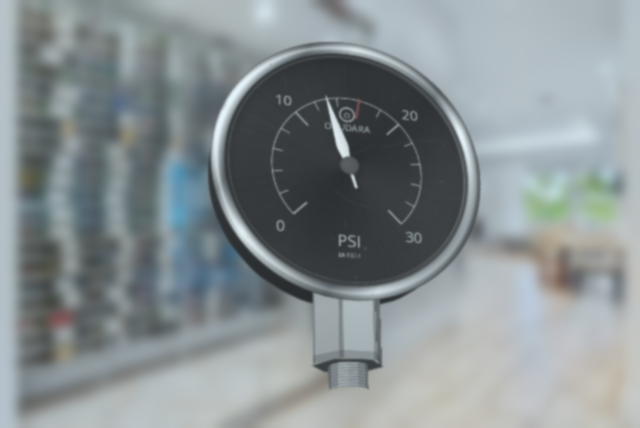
13
